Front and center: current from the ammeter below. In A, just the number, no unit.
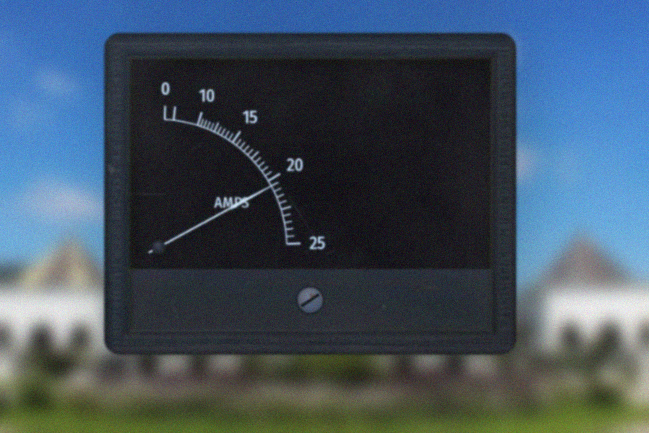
20.5
